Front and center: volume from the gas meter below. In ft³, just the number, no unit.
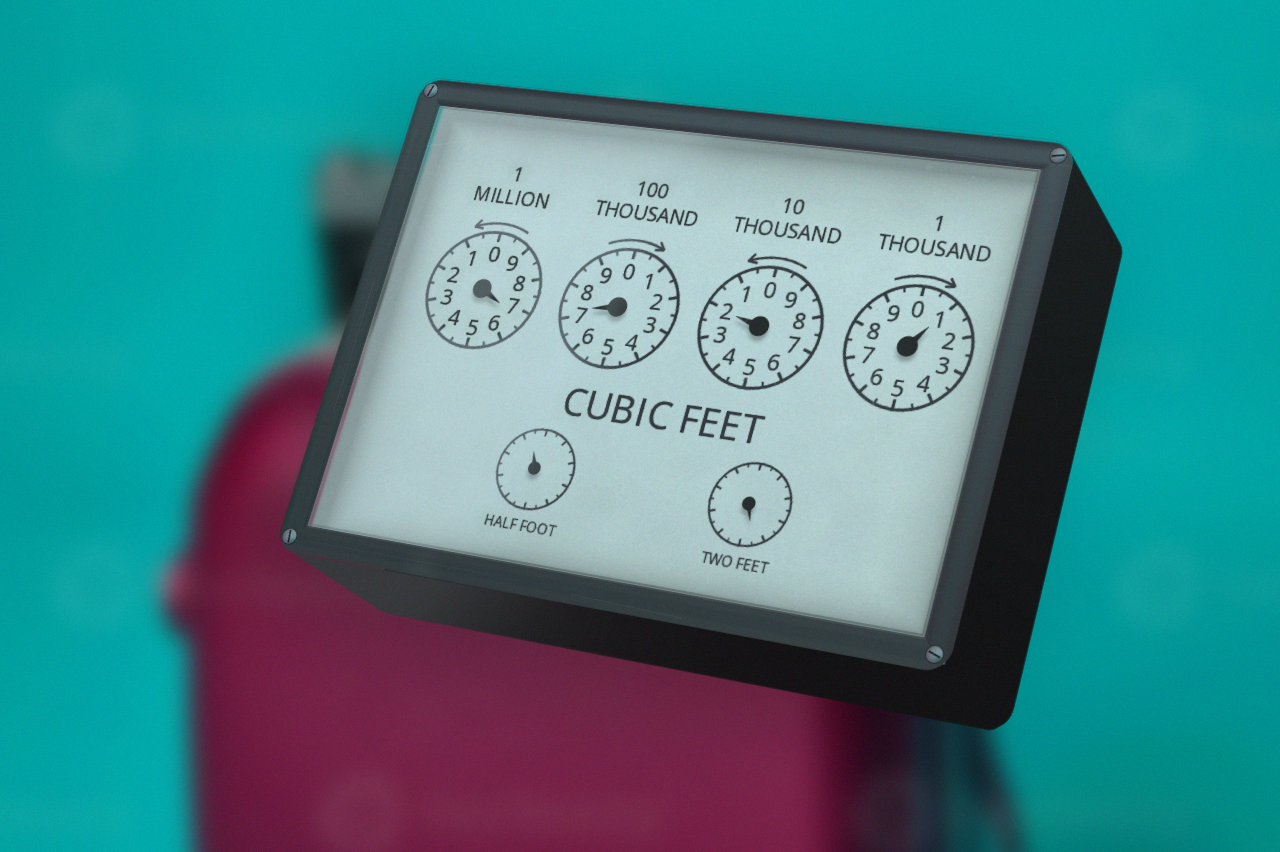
672100
